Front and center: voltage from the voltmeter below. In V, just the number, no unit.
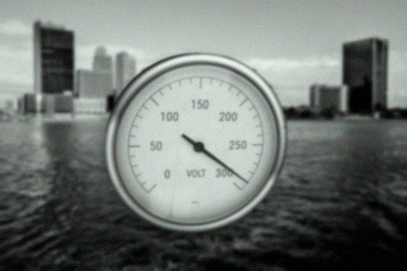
290
